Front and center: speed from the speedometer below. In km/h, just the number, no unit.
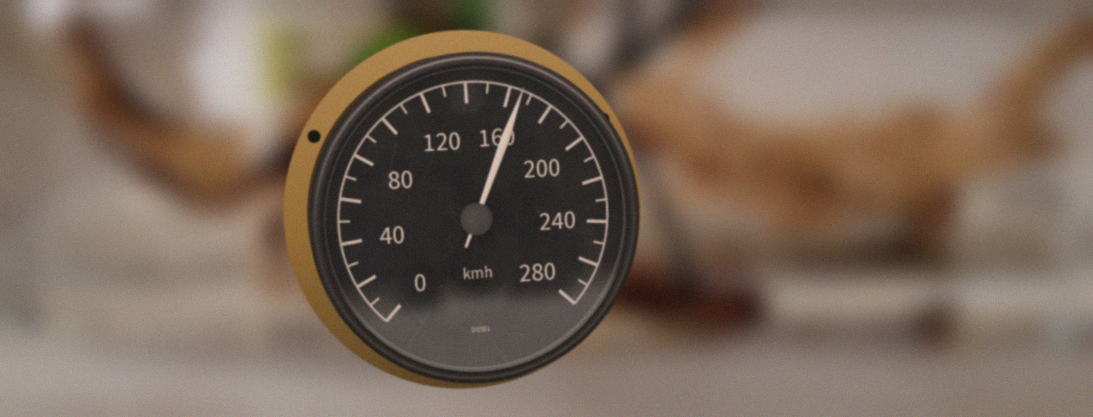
165
